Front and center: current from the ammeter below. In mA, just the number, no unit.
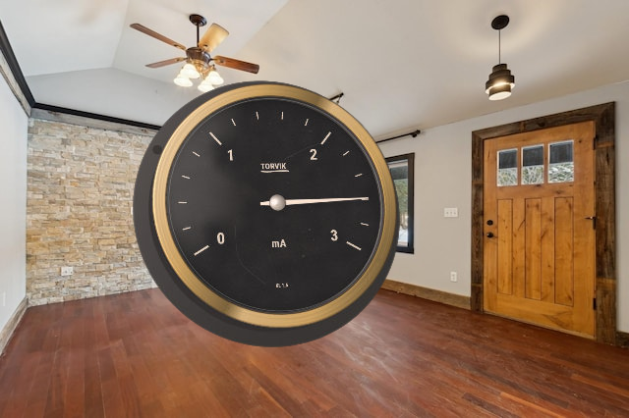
2.6
